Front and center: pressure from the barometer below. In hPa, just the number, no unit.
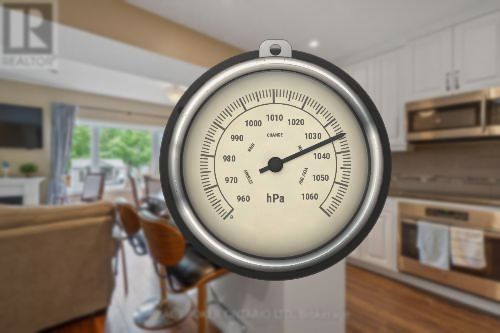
1035
